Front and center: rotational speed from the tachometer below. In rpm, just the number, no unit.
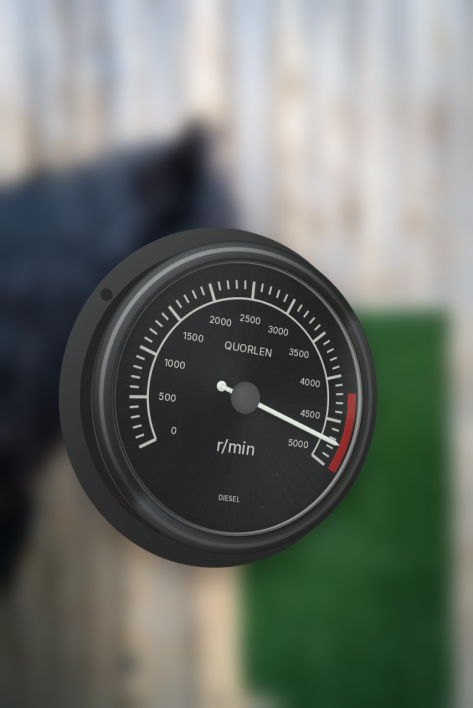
4750
